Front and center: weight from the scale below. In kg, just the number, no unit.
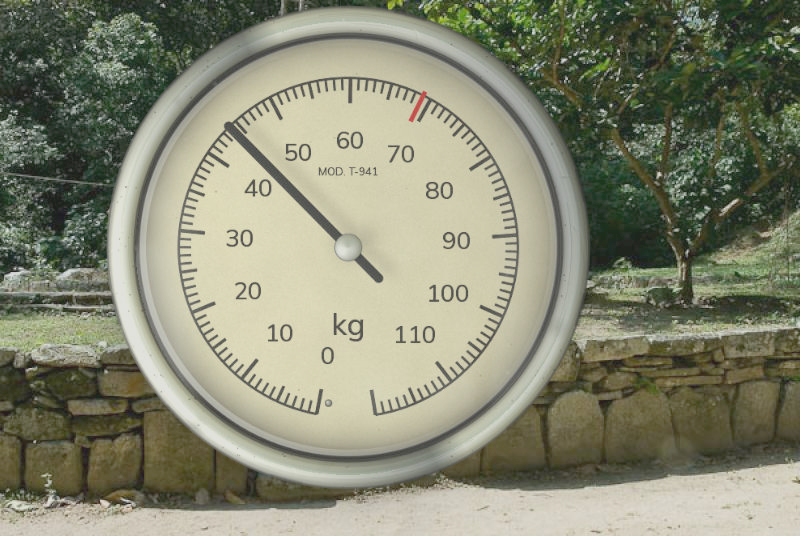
44
